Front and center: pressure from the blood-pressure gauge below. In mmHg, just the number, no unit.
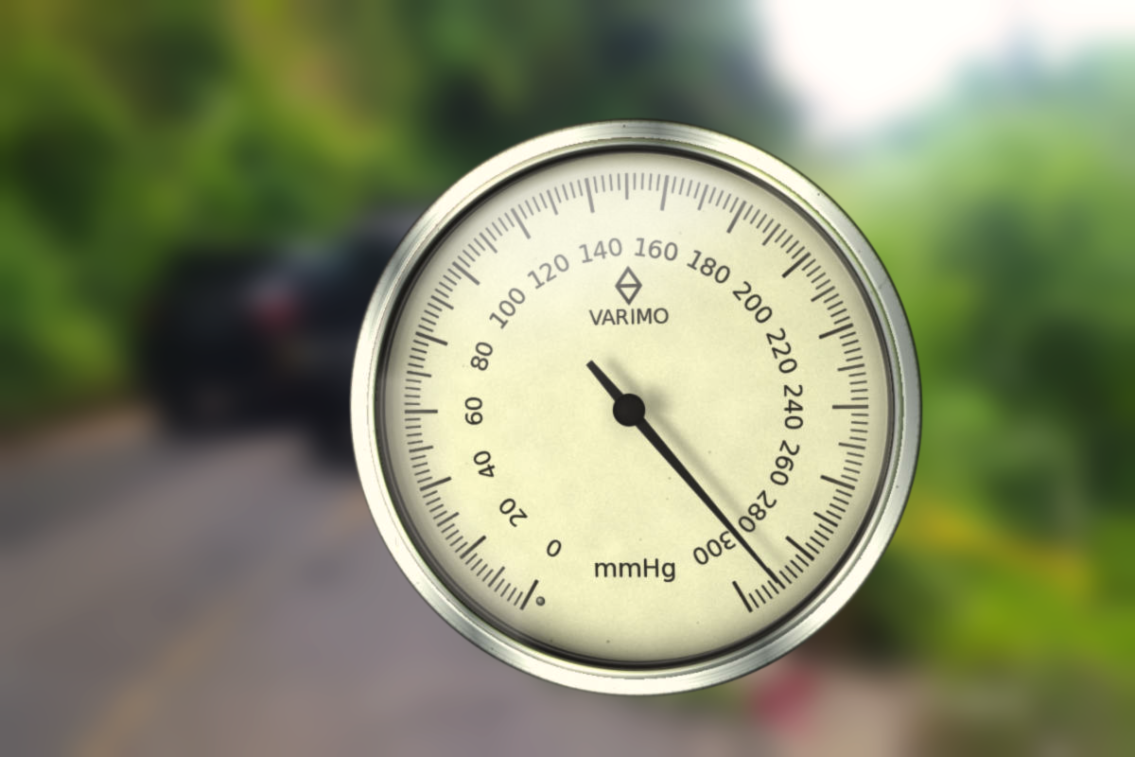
290
